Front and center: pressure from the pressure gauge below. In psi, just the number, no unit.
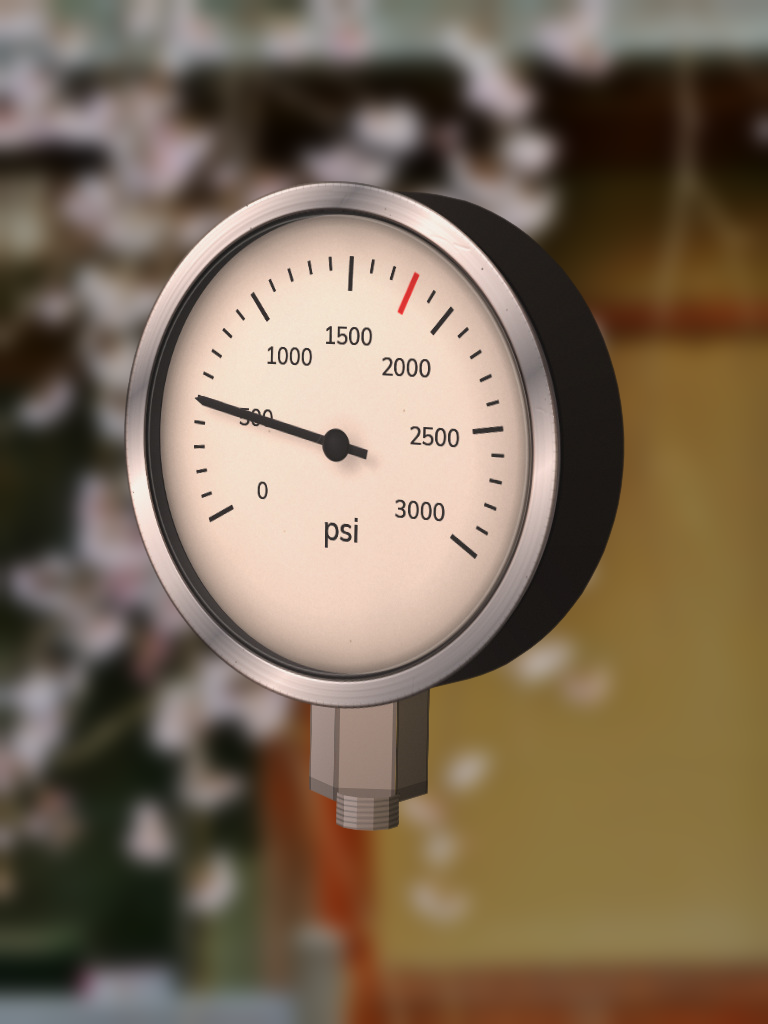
500
